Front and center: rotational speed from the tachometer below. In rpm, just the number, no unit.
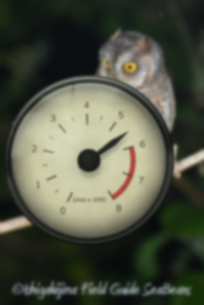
5500
